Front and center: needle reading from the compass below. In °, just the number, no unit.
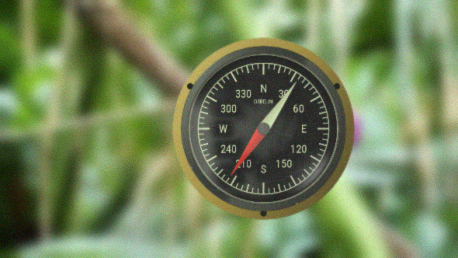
215
